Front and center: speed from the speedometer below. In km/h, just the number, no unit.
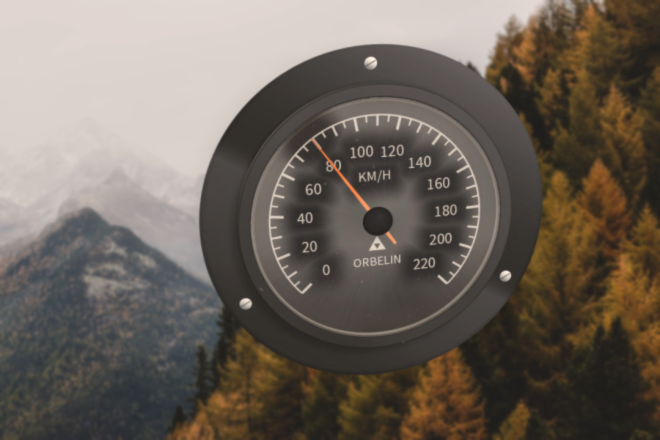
80
